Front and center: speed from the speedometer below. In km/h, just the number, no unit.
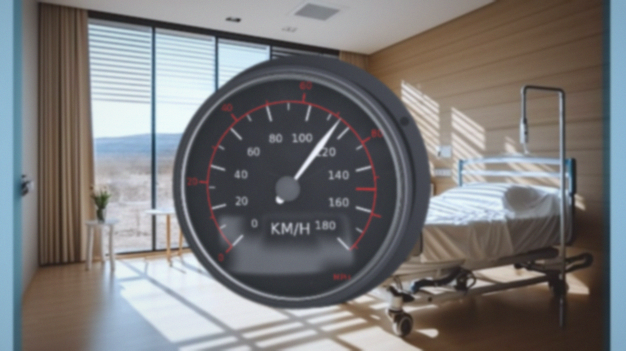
115
